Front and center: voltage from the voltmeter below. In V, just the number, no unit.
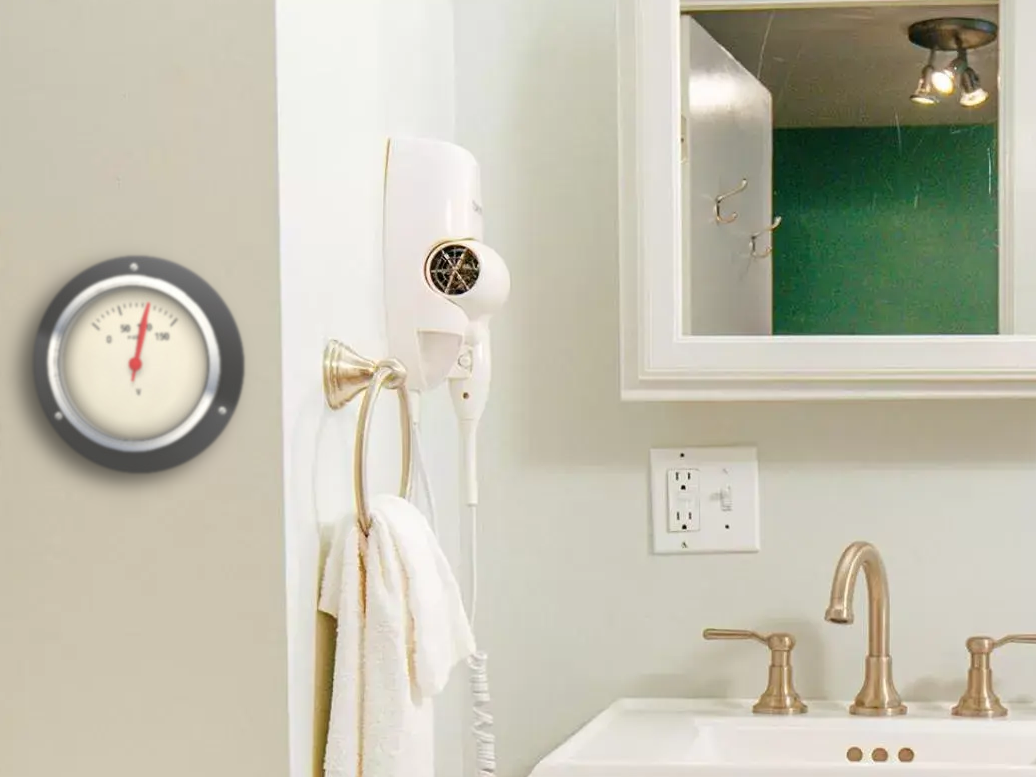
100
